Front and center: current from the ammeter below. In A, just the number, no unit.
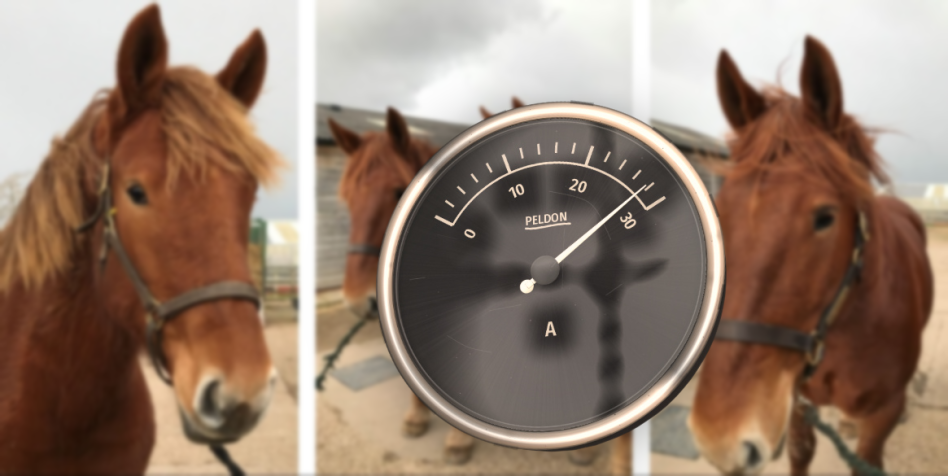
28
